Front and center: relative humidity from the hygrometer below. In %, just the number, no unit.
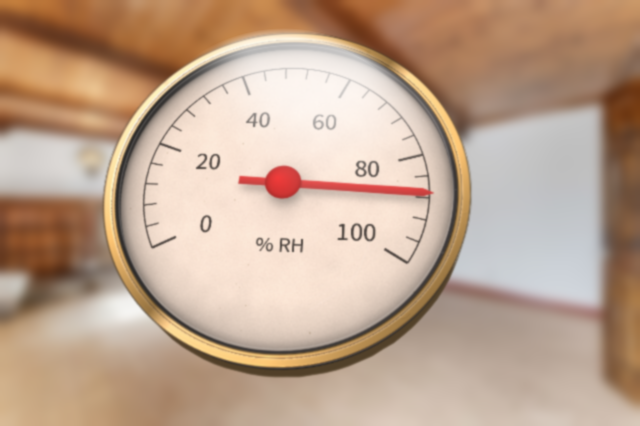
88
